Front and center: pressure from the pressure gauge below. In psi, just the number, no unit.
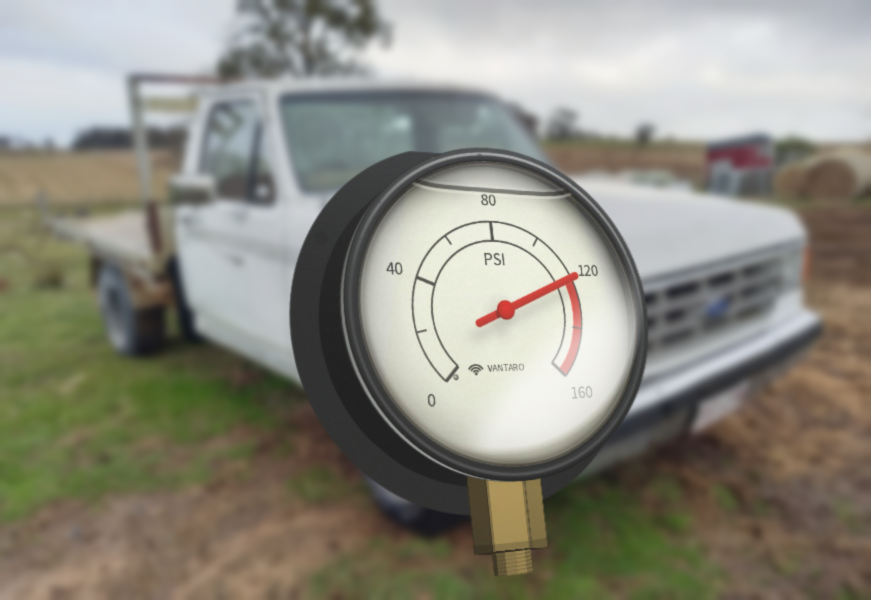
120
